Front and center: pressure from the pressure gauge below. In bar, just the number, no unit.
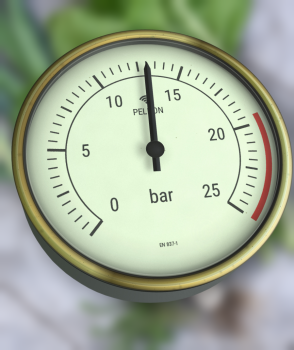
13
